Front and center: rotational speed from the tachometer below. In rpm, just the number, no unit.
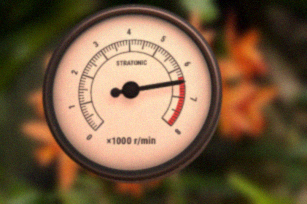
6500
